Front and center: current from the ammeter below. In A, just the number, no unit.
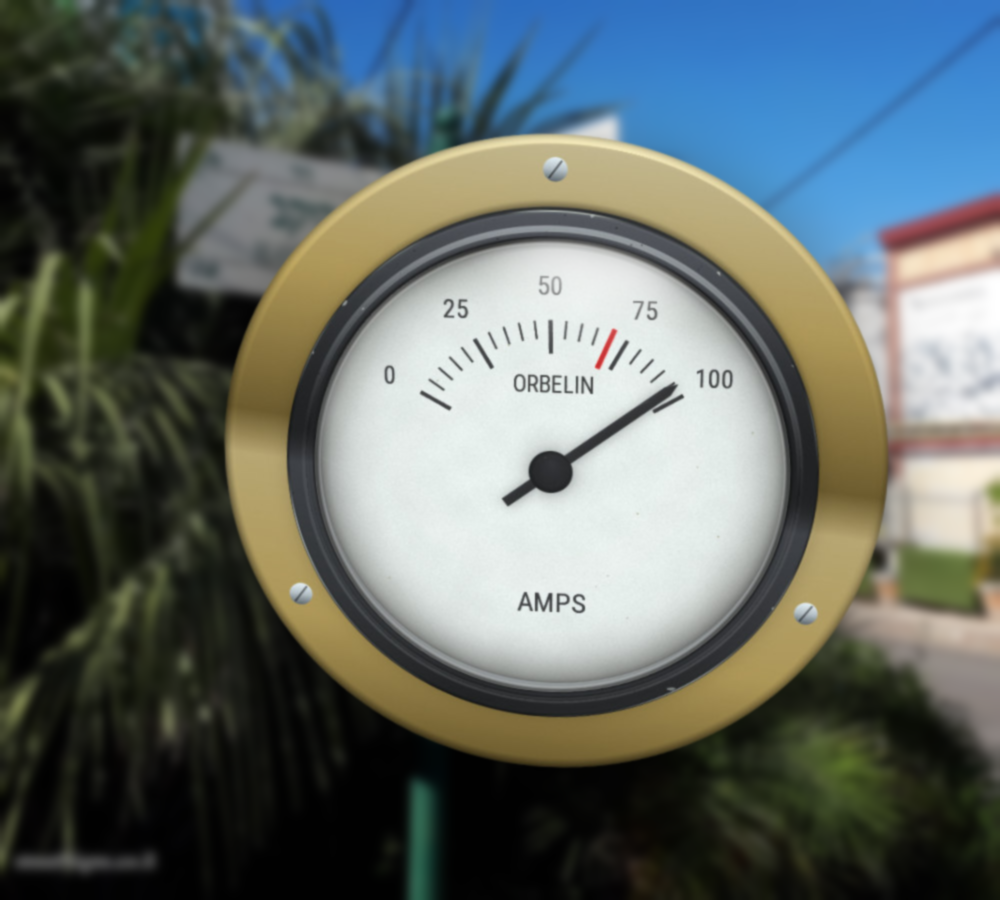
95
